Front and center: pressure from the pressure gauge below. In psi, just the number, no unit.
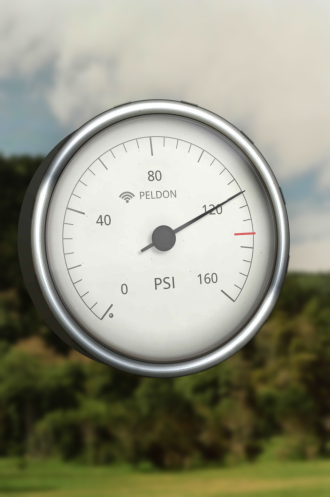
120
